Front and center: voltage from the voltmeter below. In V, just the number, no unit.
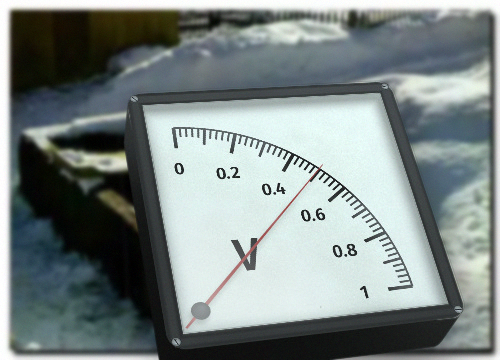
0.5
